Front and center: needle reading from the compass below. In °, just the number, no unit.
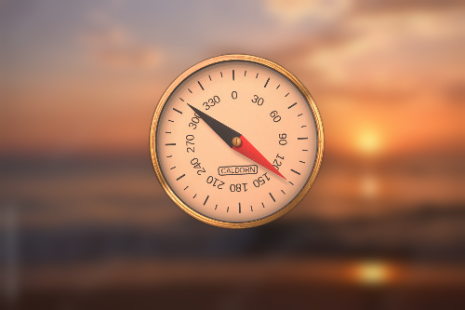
130
